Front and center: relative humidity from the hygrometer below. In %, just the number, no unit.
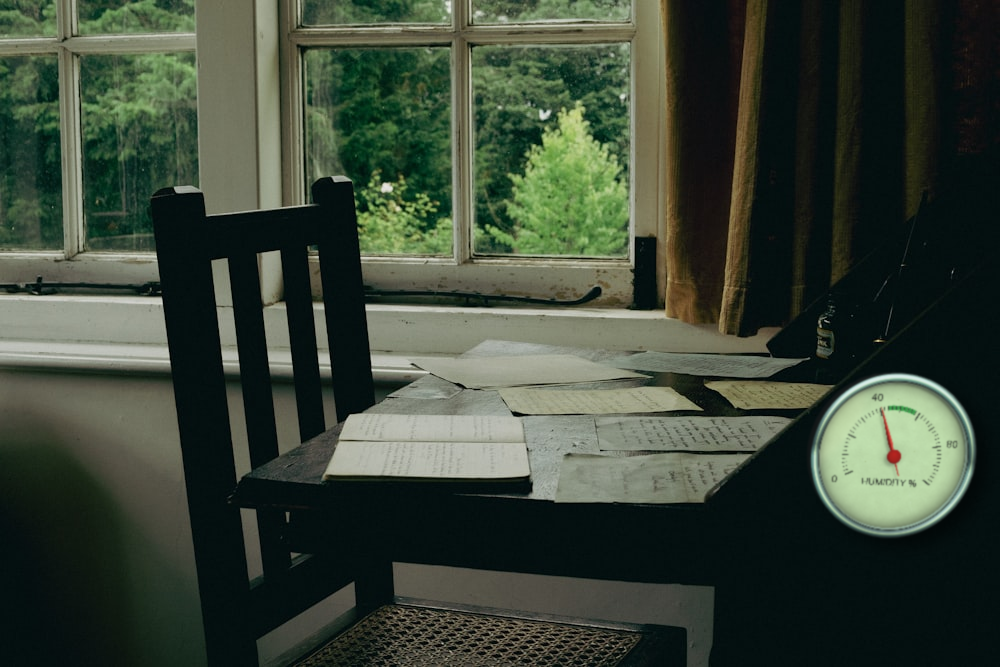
40
